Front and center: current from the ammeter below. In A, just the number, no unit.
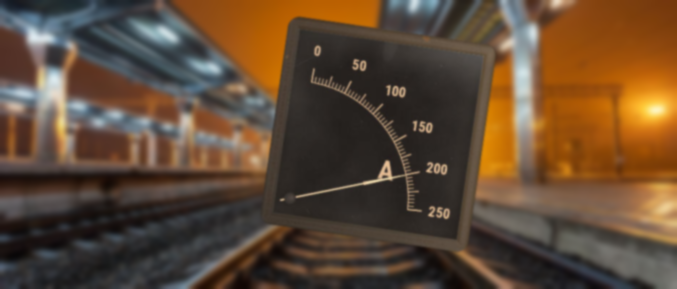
200
